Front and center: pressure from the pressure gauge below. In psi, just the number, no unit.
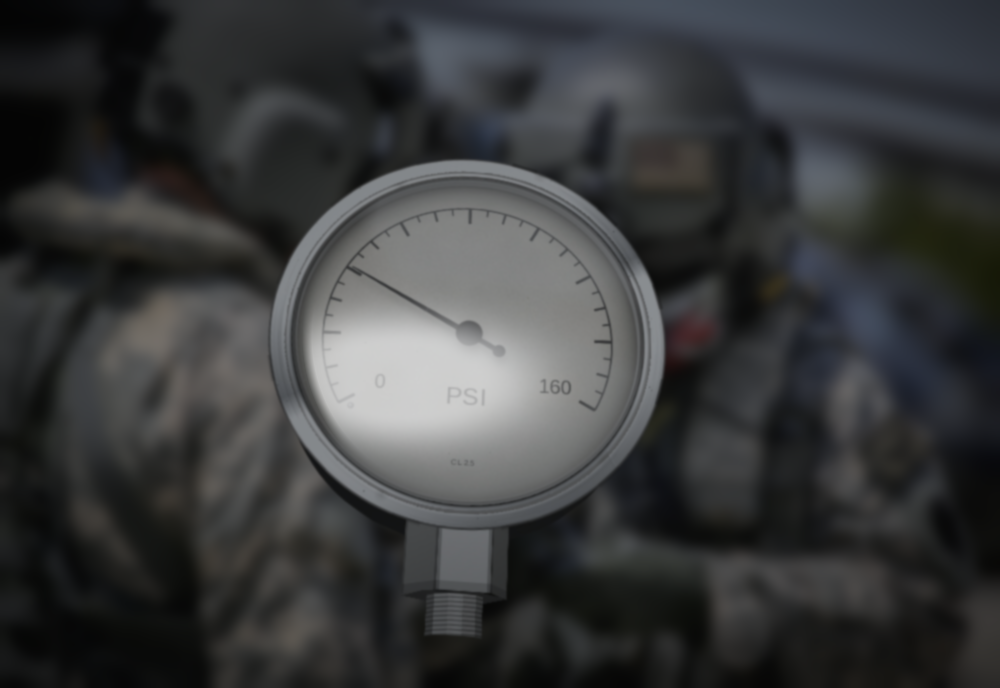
40
